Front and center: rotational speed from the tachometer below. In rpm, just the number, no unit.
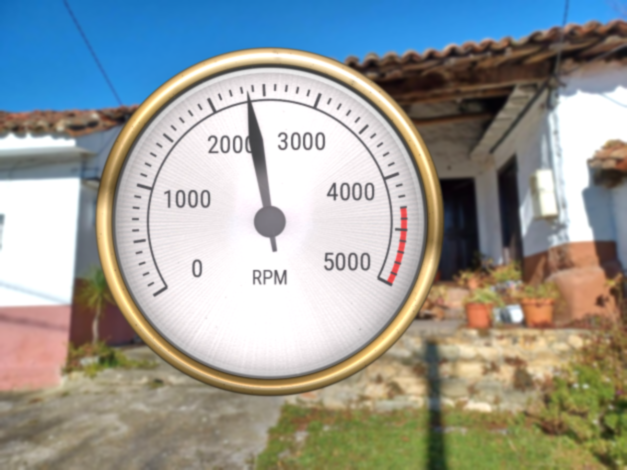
2350
